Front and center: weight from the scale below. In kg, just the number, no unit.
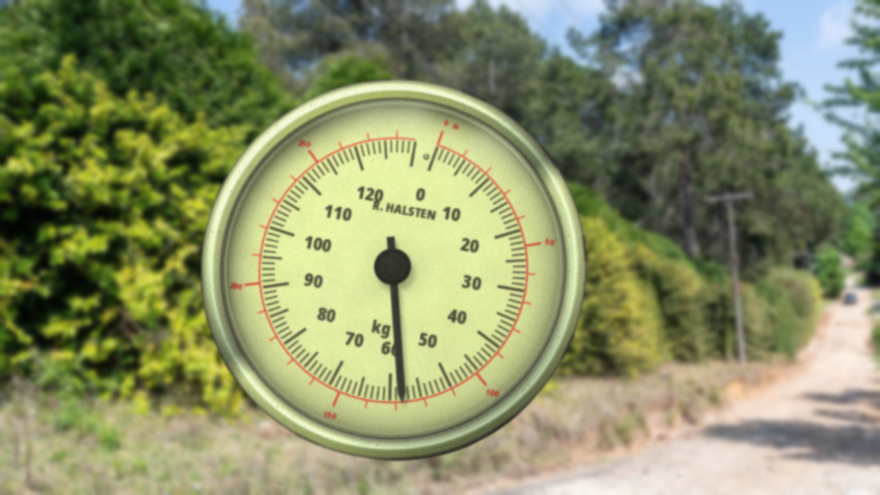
58
